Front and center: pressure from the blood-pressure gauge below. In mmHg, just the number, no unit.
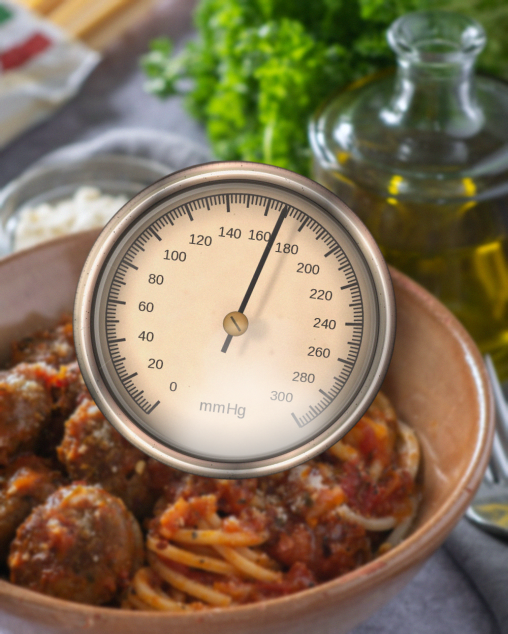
168
